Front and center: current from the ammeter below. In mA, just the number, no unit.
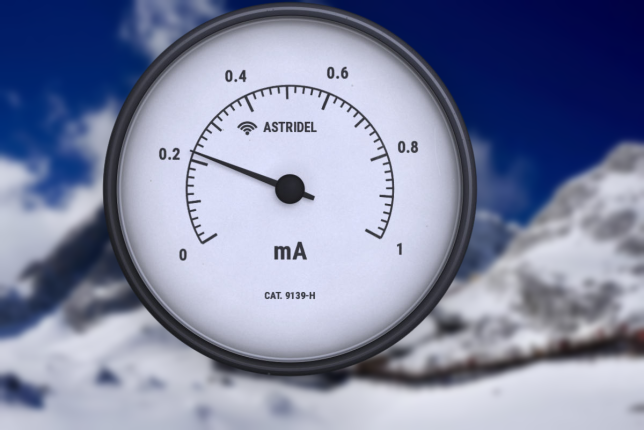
0.22
